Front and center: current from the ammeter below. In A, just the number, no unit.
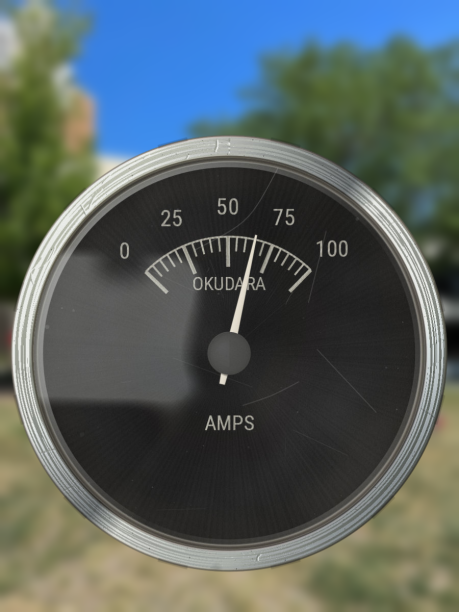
65
